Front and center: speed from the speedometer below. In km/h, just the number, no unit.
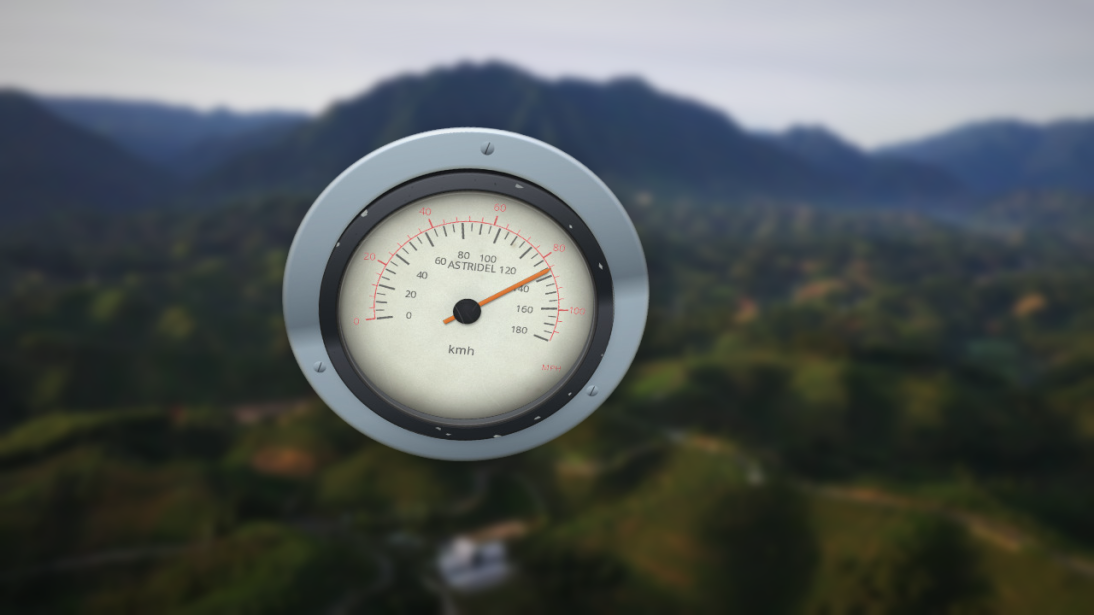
135
